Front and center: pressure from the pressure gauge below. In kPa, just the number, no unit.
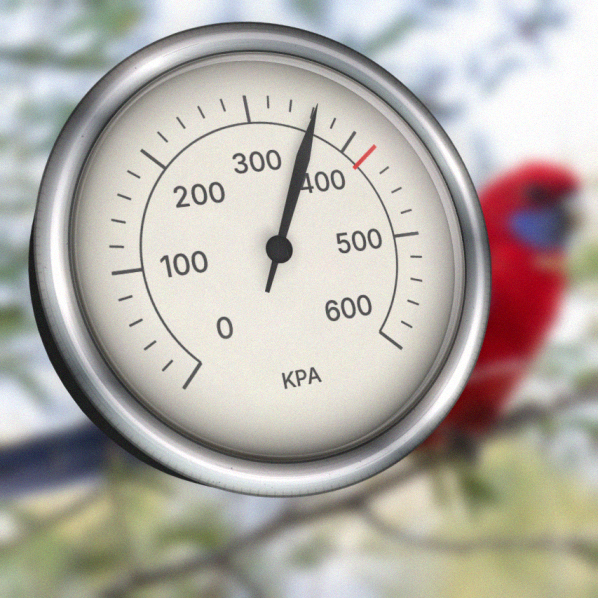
360
